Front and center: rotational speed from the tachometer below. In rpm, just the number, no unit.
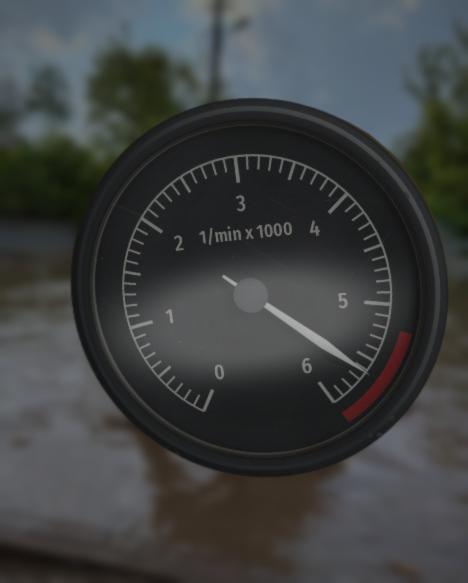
5600
